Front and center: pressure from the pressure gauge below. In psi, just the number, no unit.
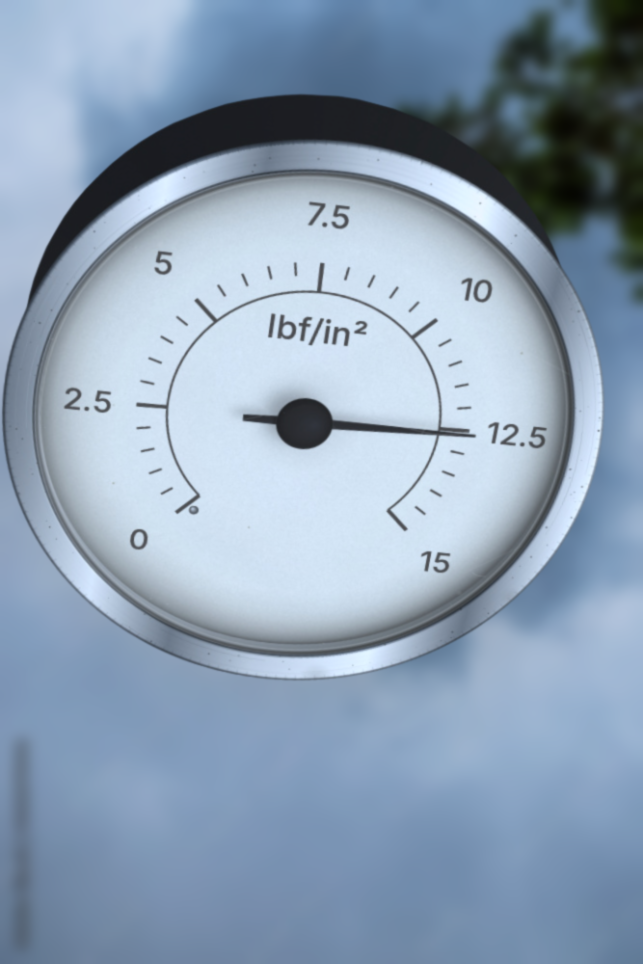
12.5
